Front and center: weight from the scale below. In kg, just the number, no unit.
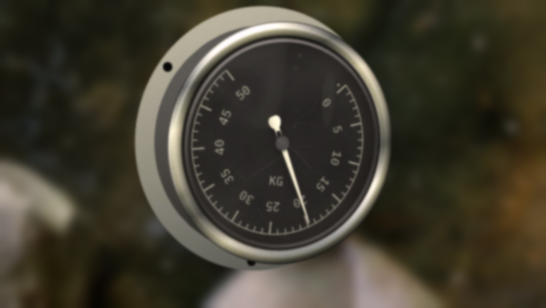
20
